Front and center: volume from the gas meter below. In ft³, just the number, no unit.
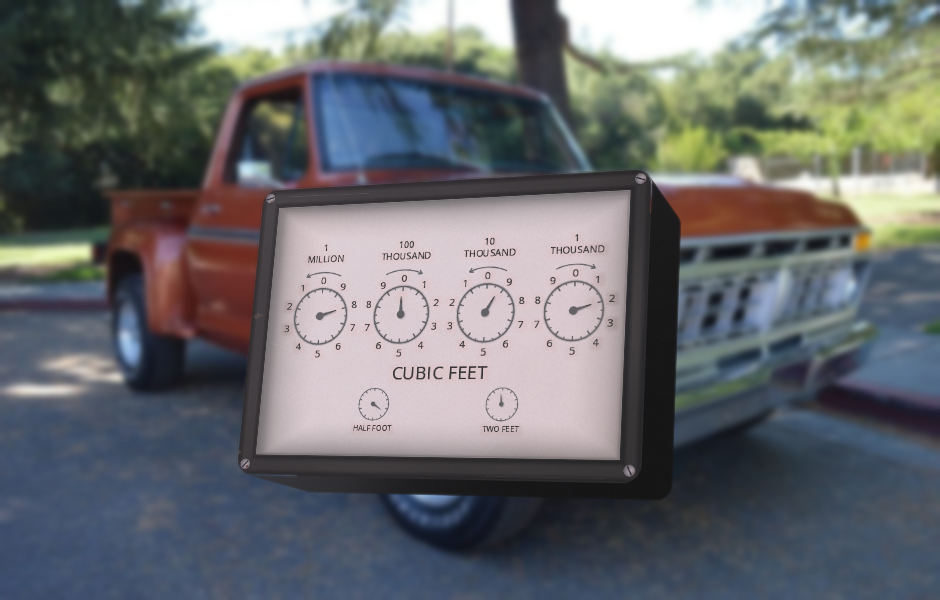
799200
